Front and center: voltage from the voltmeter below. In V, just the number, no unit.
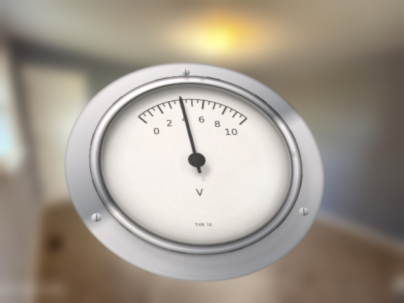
4
